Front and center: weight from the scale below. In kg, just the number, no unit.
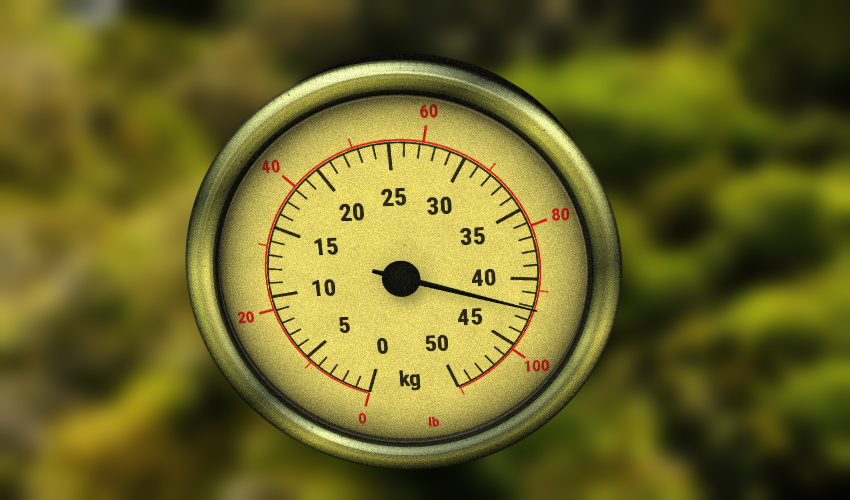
42
